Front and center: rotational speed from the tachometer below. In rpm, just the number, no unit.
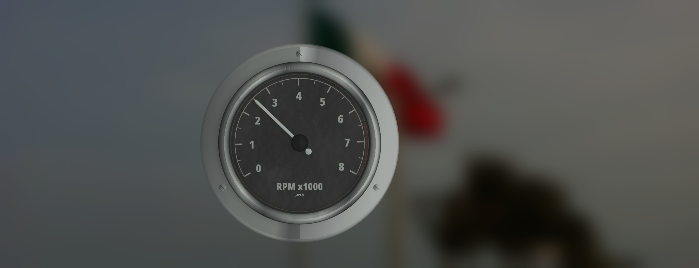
2500
